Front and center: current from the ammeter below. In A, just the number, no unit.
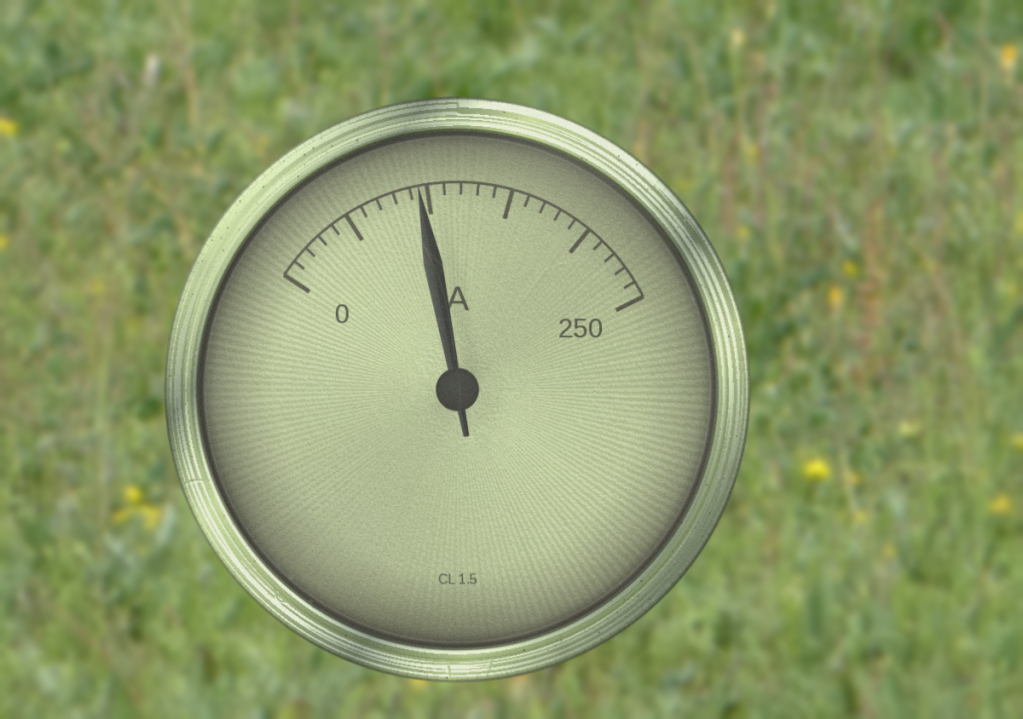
95
